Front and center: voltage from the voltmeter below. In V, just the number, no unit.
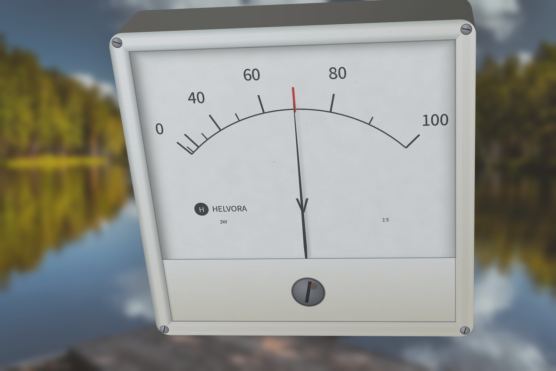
70
